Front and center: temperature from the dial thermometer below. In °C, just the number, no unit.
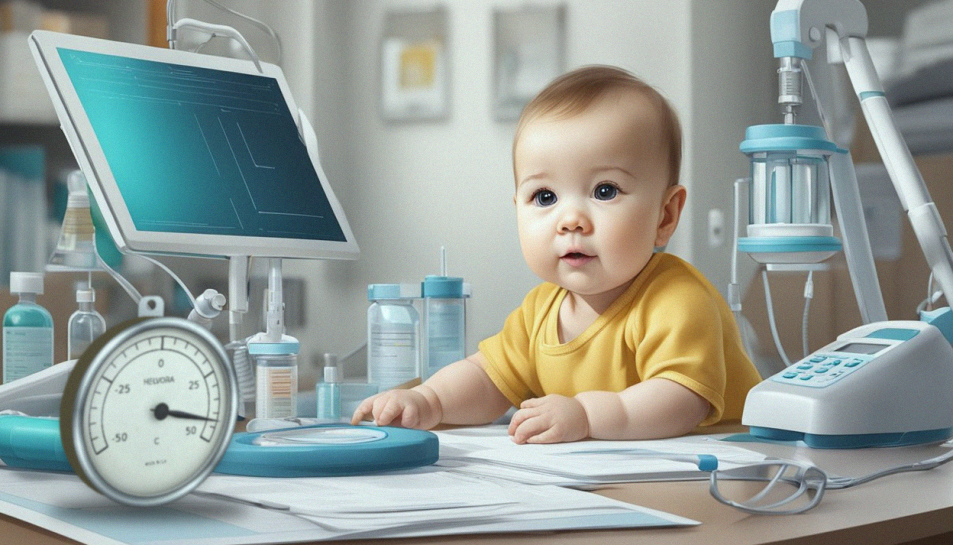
42.5
